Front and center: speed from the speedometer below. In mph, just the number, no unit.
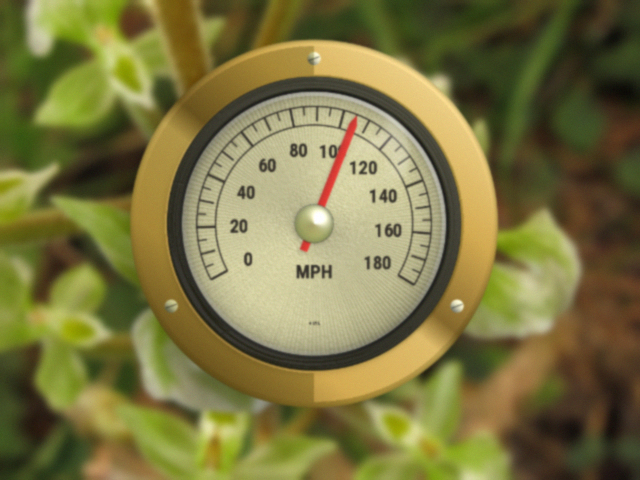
105
